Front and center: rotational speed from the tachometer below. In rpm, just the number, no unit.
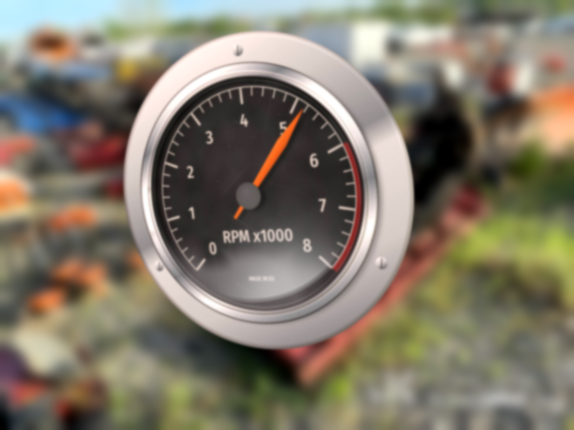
5200
